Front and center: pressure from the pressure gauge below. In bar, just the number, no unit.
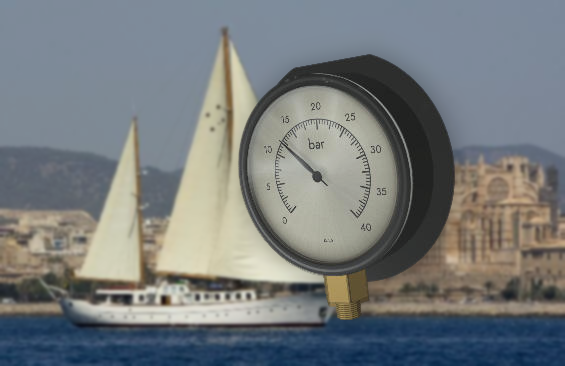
12.5
